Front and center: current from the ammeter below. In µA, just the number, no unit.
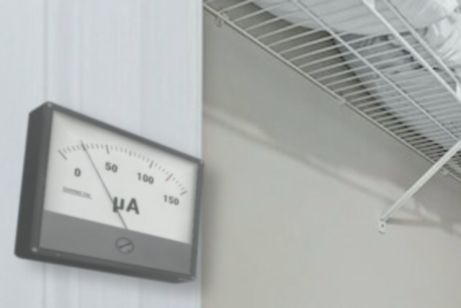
25
